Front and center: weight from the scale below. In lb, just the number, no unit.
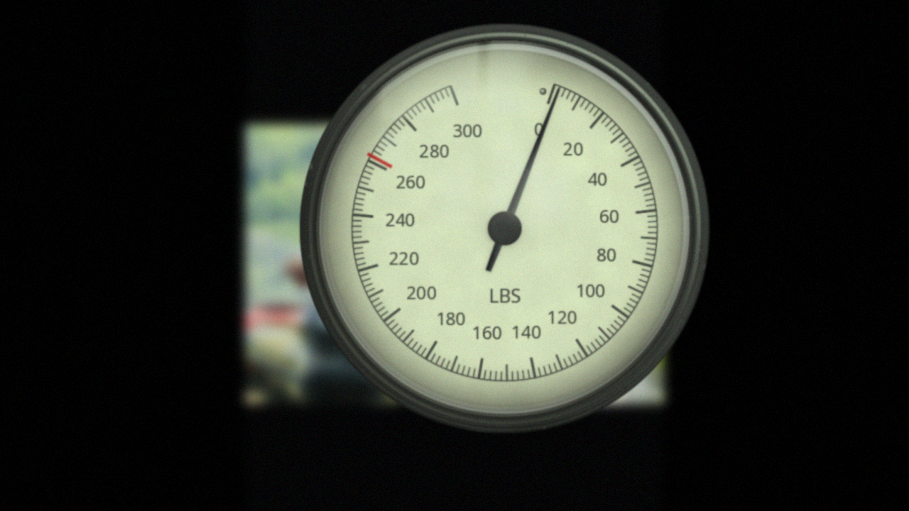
2
